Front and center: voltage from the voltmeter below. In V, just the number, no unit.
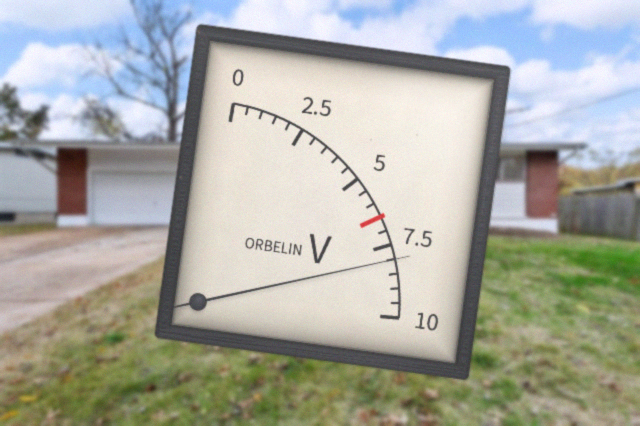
8
